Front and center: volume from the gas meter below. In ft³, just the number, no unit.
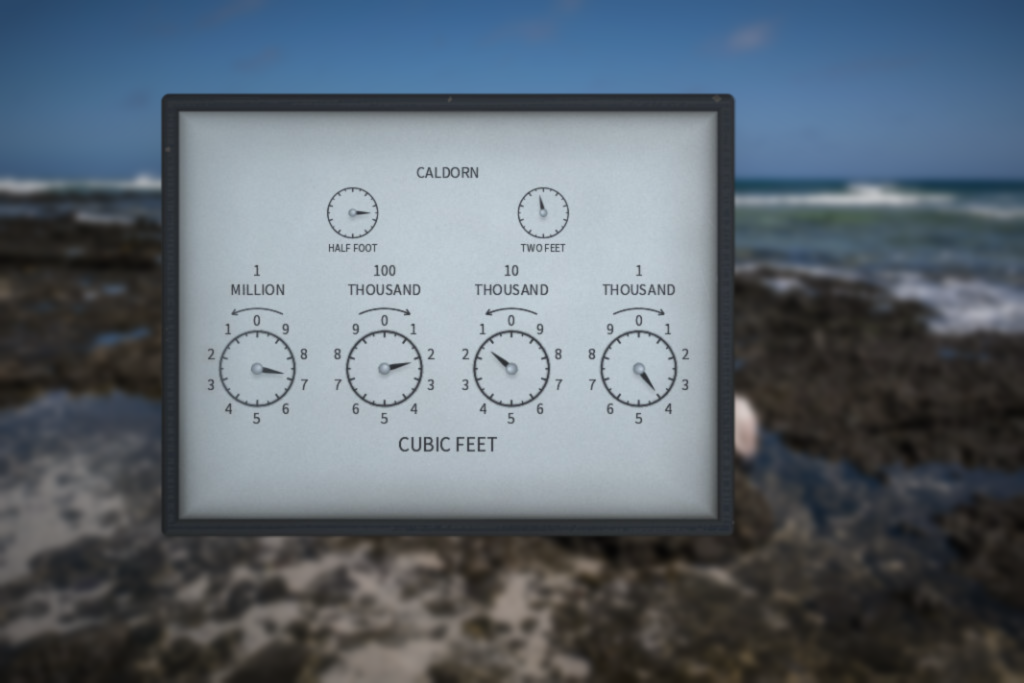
721400
